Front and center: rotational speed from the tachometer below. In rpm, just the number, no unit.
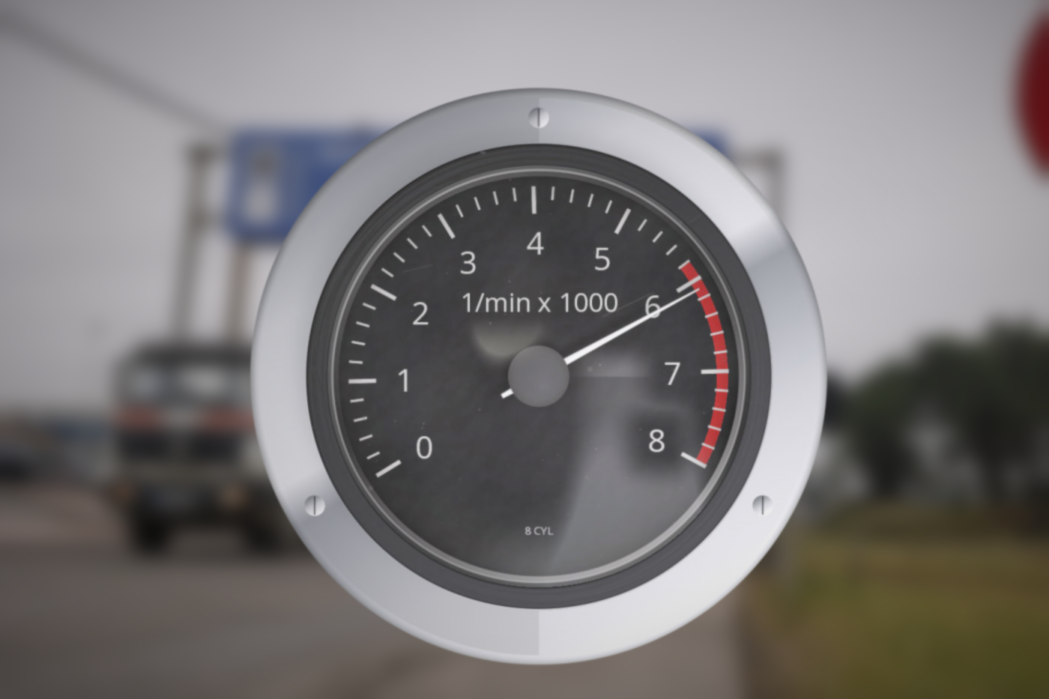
6100
